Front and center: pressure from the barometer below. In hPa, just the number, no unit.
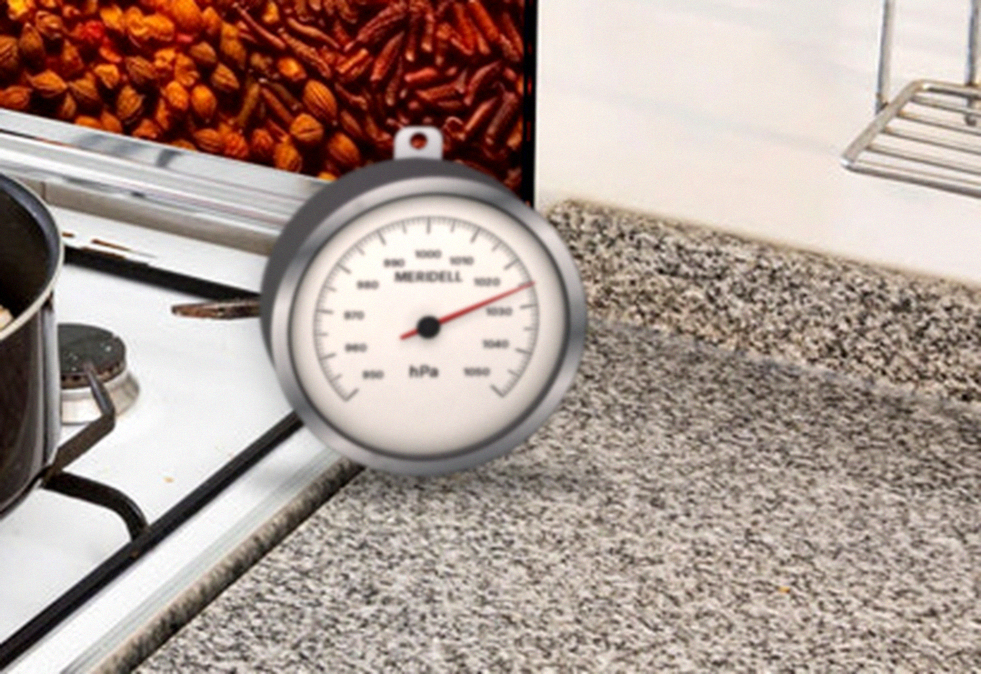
1025
